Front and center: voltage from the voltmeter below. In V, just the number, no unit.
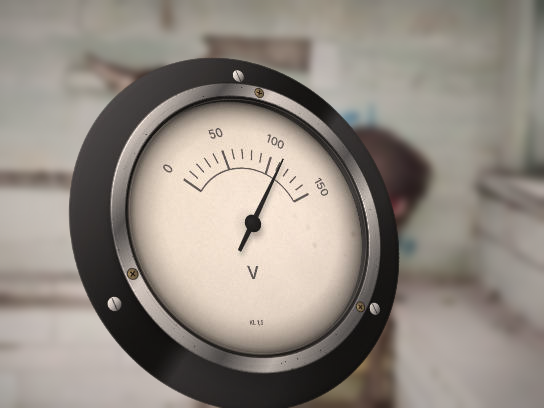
110
